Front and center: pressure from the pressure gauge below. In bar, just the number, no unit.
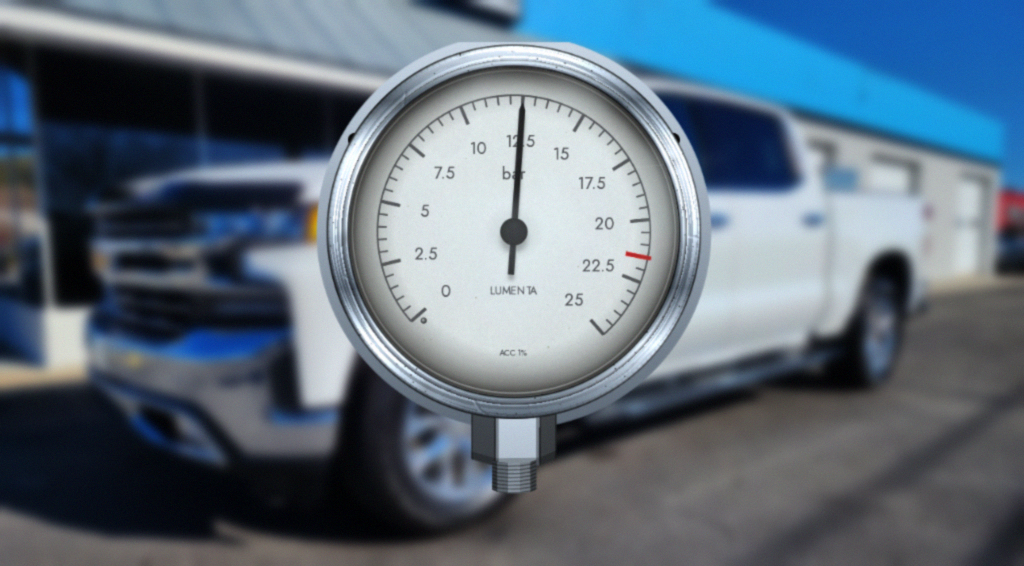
12.5
